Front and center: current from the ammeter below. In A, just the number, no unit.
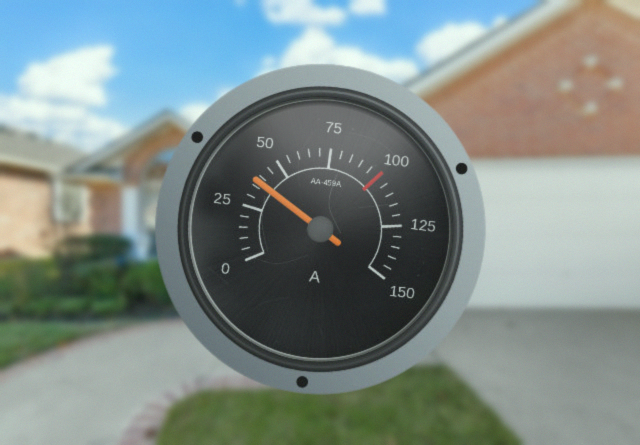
37.5
